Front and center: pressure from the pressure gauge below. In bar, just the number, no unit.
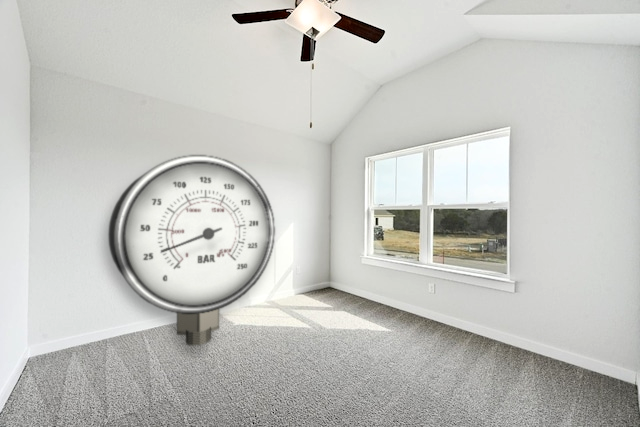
25
